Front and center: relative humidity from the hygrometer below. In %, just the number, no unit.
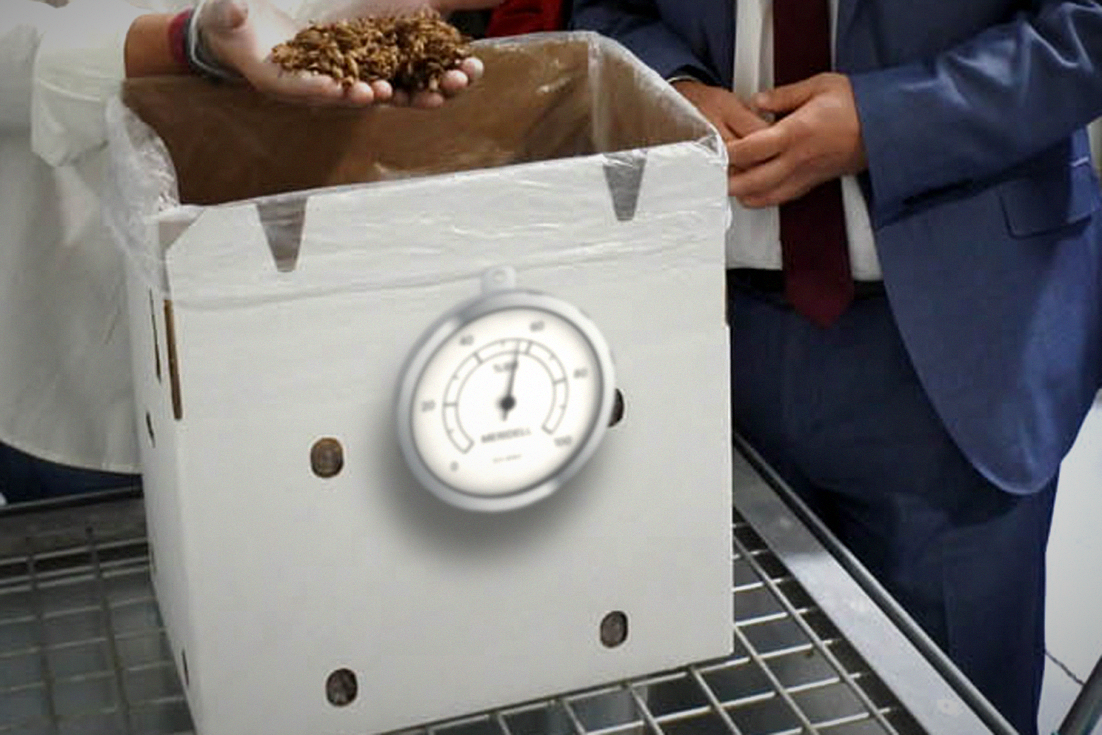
55
